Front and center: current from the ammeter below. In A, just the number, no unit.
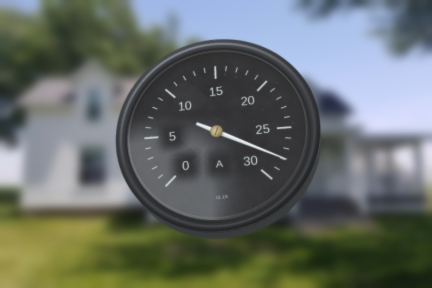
28
